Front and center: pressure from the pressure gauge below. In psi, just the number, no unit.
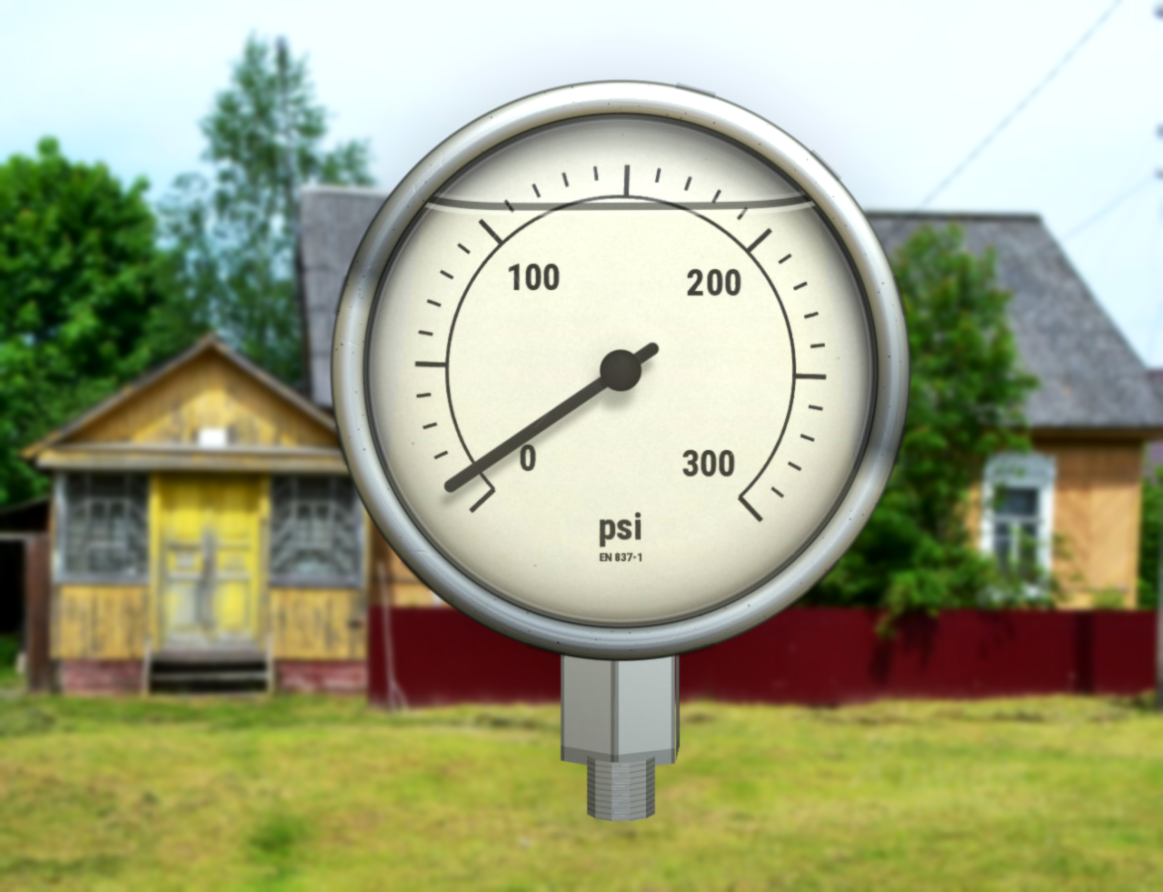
10
